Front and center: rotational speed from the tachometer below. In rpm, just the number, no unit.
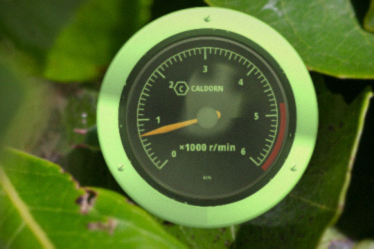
700
